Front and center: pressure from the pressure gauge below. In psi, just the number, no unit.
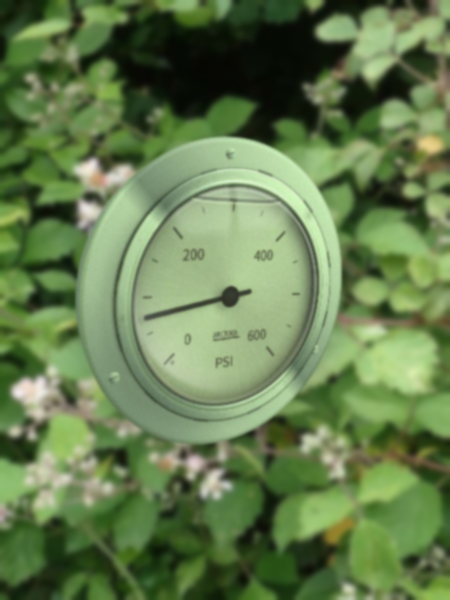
75
